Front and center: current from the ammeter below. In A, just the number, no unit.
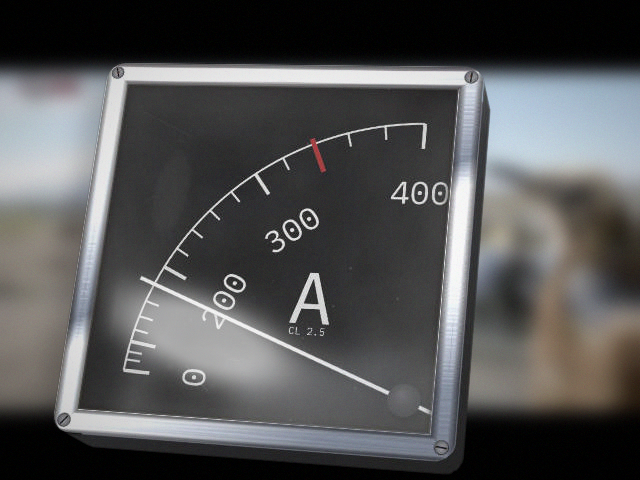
180
